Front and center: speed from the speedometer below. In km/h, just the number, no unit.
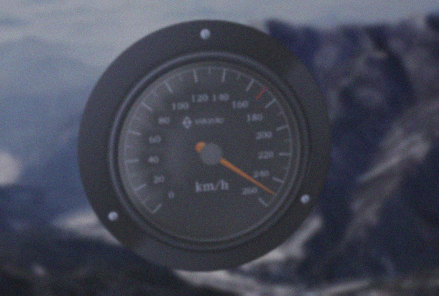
250
